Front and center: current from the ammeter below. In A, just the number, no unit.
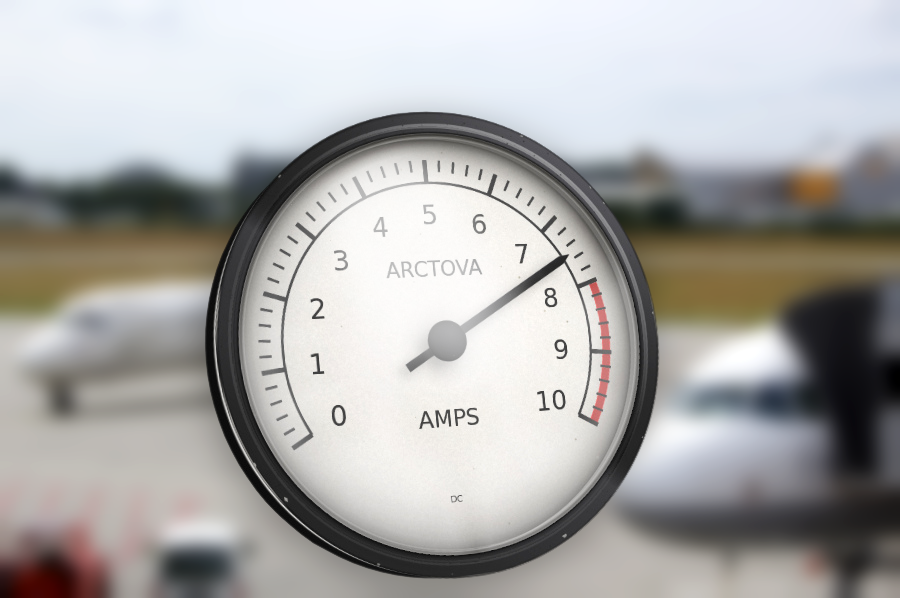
7.5
